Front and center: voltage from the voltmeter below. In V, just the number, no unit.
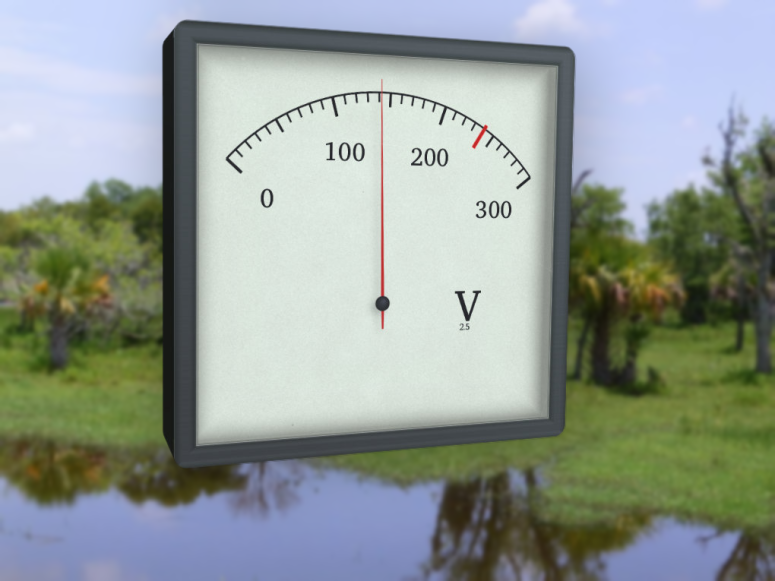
140
